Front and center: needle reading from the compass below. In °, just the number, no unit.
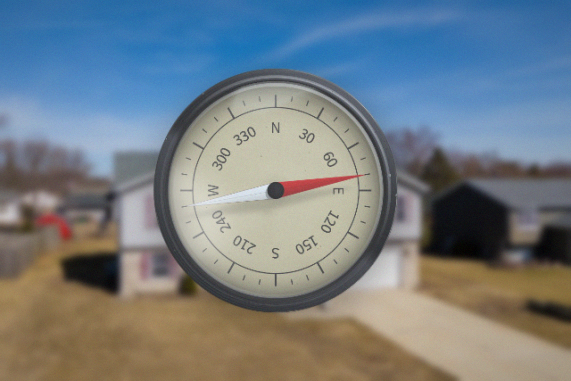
80
